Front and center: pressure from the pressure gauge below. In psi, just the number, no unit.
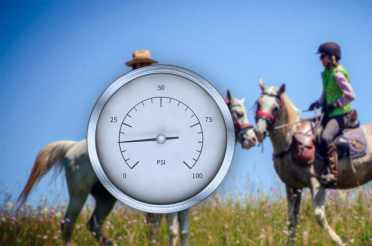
15
